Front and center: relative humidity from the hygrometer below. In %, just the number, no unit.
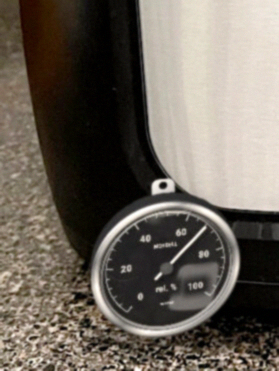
68
